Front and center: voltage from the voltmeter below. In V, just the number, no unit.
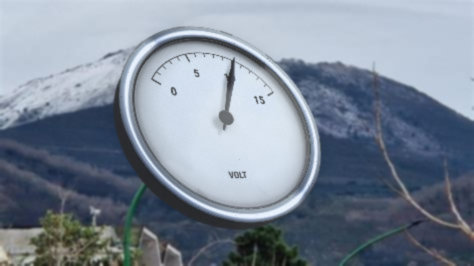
10
